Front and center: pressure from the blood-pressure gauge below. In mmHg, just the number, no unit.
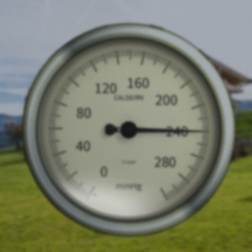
240
